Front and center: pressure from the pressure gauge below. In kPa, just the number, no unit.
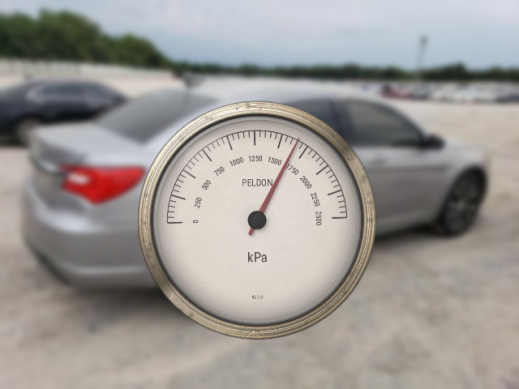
1650
